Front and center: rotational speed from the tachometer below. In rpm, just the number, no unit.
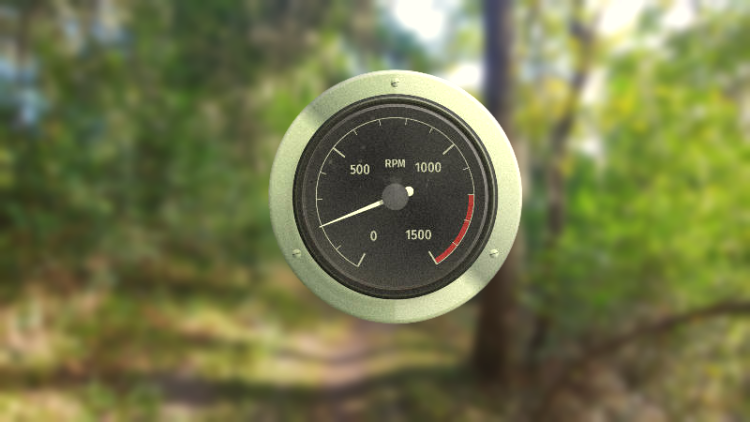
200
